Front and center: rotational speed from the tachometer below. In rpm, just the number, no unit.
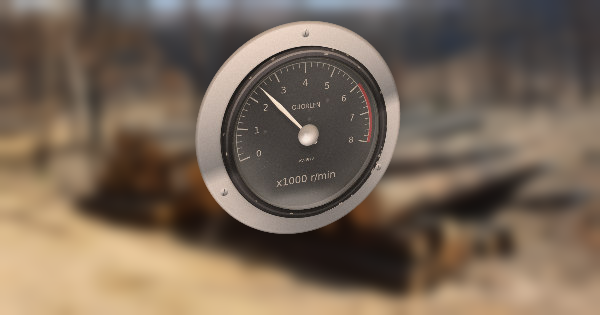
2400
